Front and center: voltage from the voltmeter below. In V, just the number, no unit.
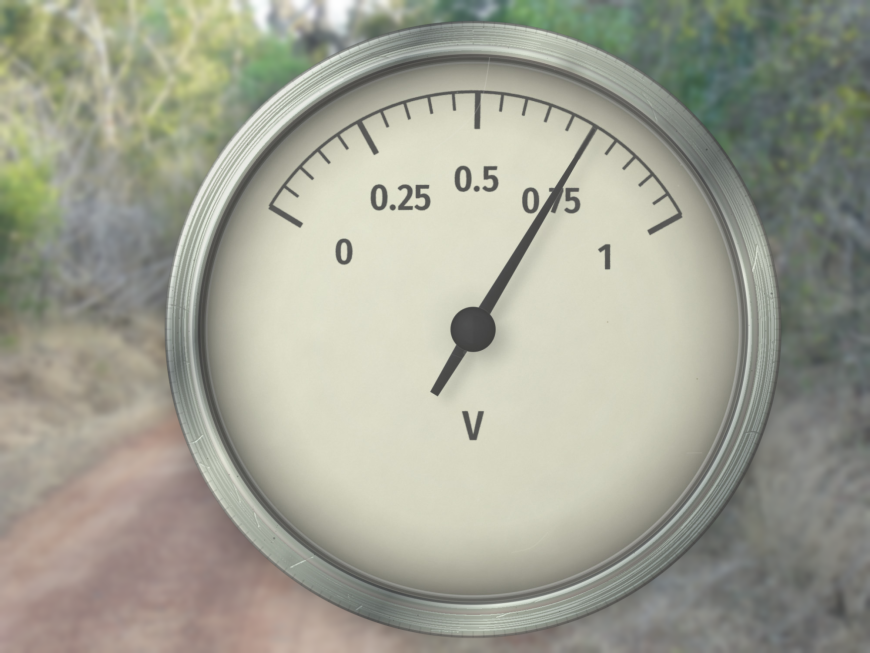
0.75
